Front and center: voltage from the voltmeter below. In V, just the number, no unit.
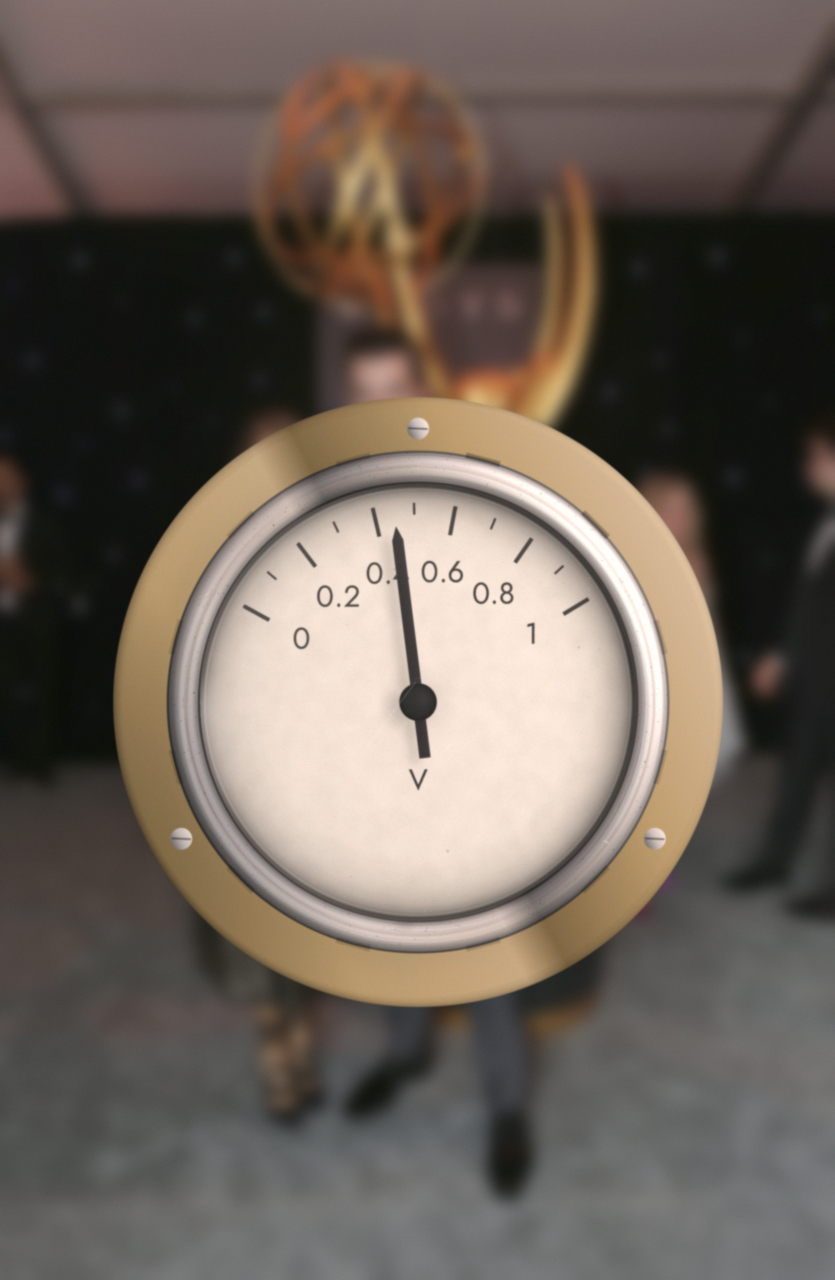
0.45
